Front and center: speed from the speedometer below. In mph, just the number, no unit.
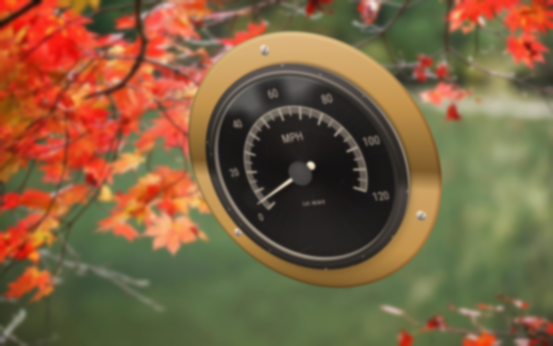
5
